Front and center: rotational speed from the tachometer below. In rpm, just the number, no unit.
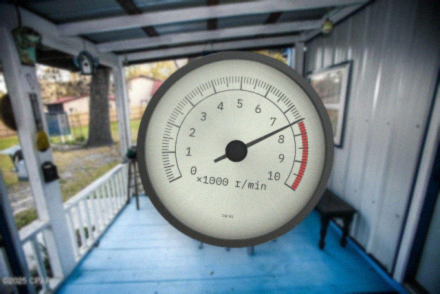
7500
